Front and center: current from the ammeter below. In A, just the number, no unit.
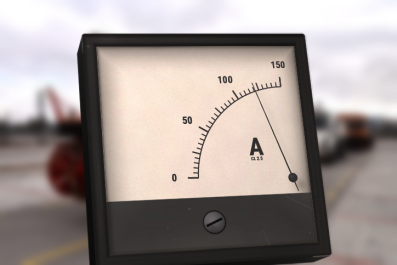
120
